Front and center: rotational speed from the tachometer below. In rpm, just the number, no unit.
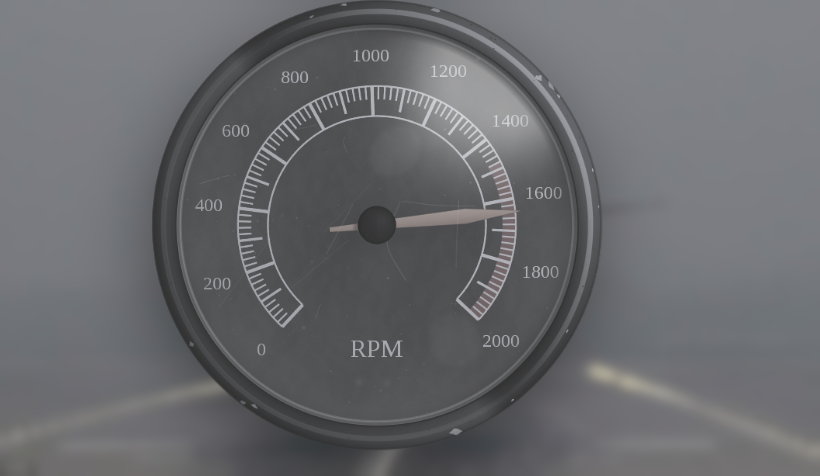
1640
